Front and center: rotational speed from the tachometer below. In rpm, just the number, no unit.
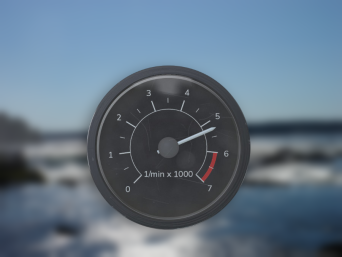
5250
